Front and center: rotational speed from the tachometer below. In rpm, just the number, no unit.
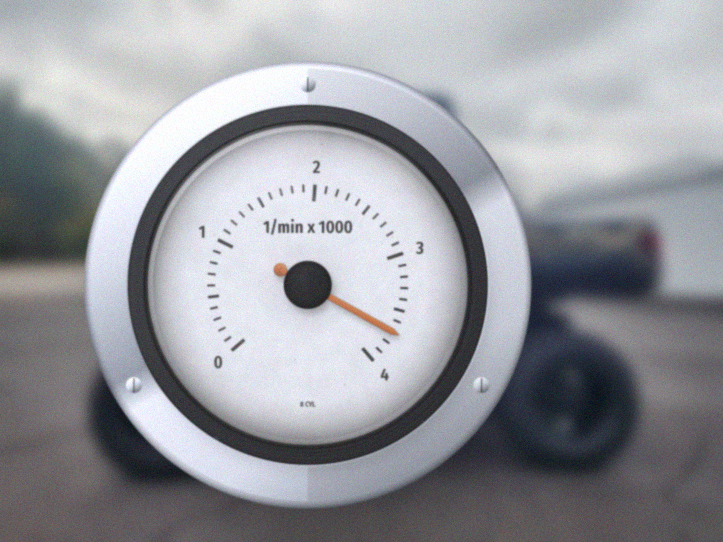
3700
